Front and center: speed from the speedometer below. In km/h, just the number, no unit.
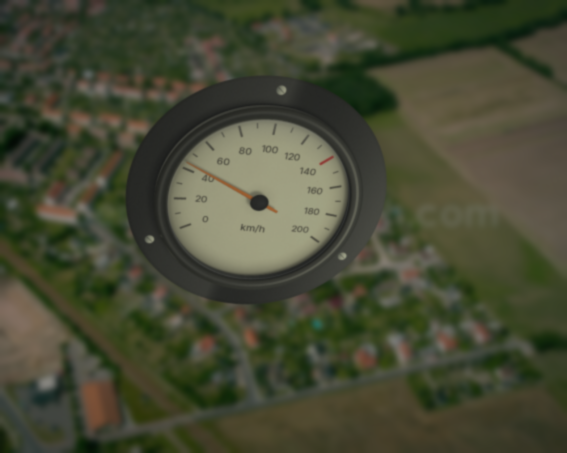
45
